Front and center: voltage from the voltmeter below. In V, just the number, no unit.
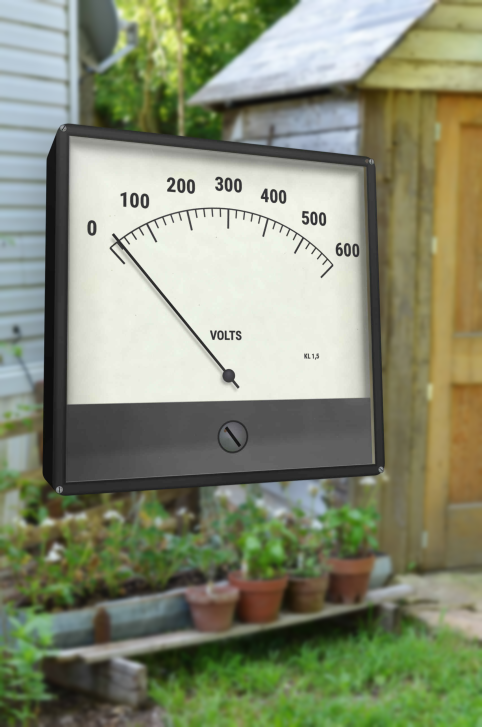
20
